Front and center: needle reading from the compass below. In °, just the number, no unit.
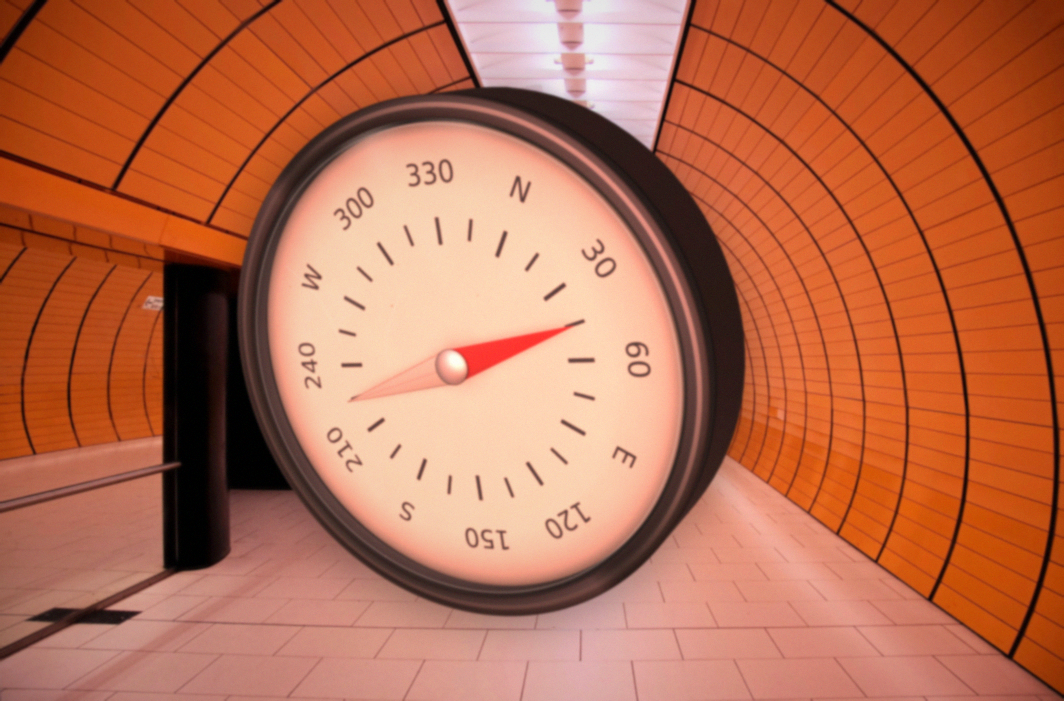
45
